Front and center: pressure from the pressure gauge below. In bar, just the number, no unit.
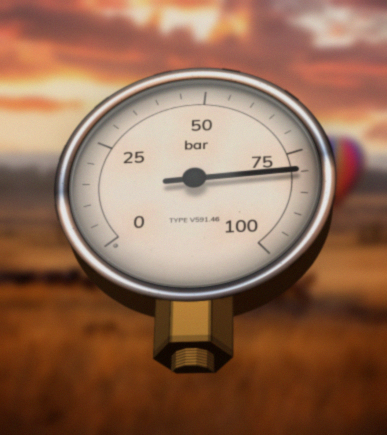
80
